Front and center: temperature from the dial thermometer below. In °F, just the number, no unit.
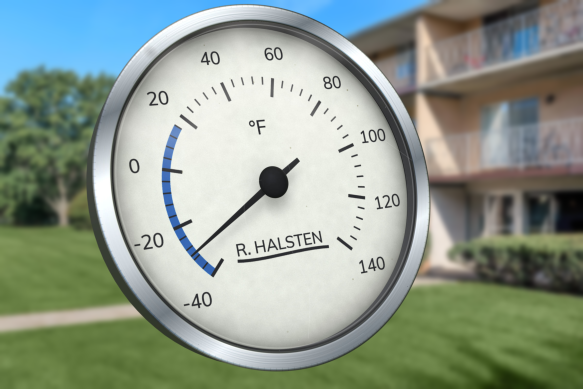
-30
